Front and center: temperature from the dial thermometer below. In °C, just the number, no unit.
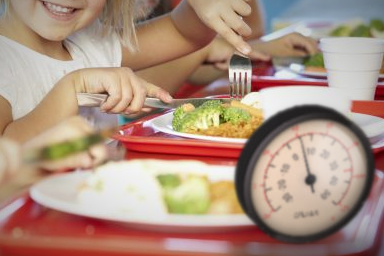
5
